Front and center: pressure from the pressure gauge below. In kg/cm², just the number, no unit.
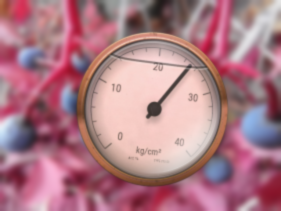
25
